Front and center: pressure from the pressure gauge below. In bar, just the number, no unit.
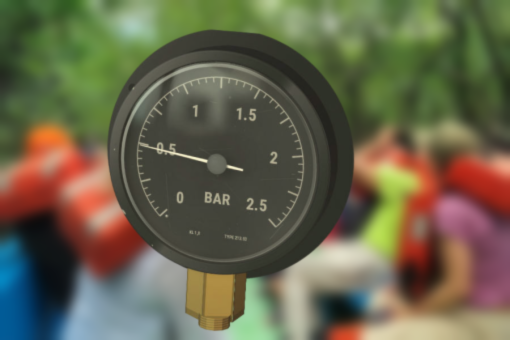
0.5
